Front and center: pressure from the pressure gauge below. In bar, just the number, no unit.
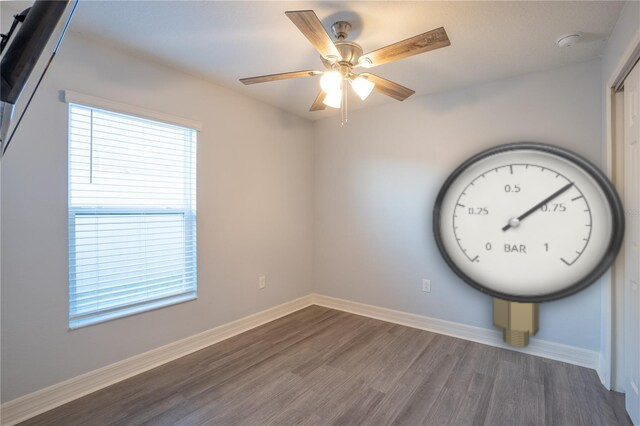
0.7
